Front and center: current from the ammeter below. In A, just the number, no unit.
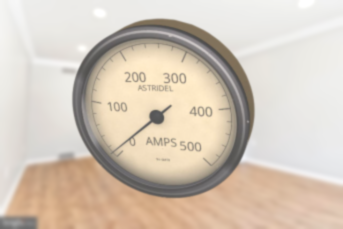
10
